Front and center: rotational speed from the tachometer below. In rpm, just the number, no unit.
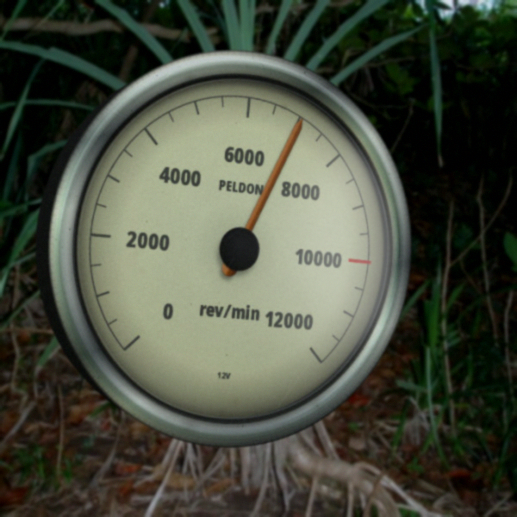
7000
